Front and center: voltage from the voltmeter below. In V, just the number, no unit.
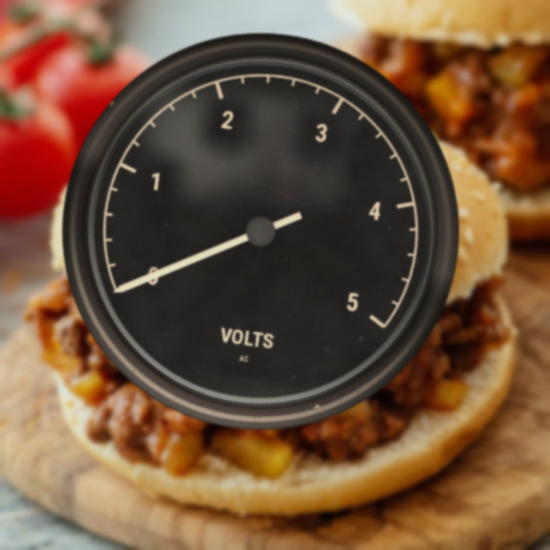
0
